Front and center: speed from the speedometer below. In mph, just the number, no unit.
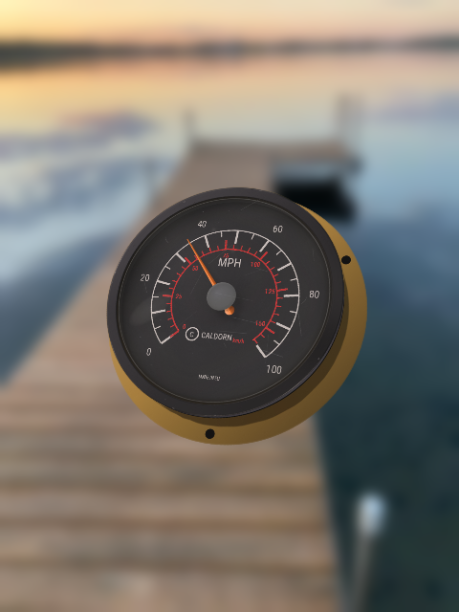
35
